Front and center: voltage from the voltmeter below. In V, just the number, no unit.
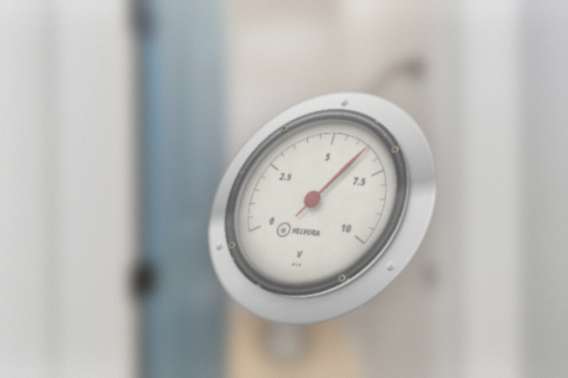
6.5
